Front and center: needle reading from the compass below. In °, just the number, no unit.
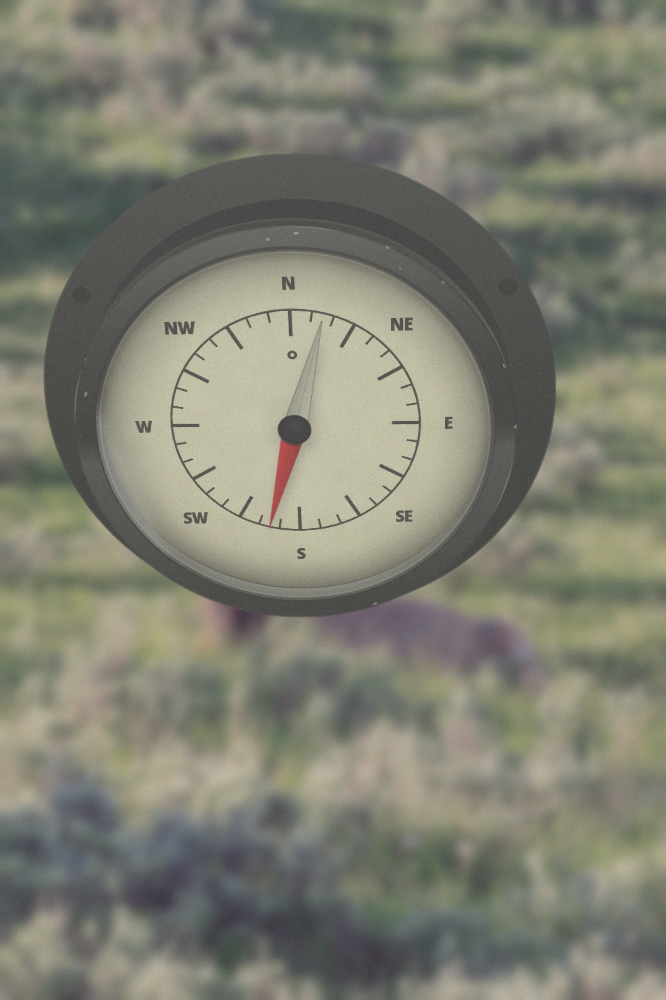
195
